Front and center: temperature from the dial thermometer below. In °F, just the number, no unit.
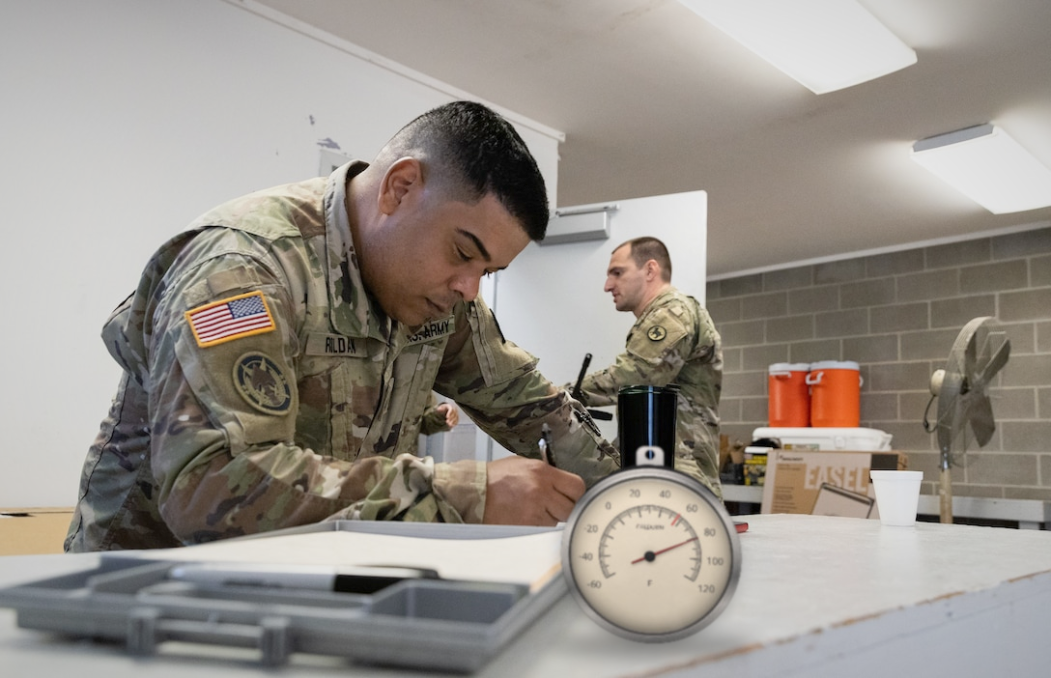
80
